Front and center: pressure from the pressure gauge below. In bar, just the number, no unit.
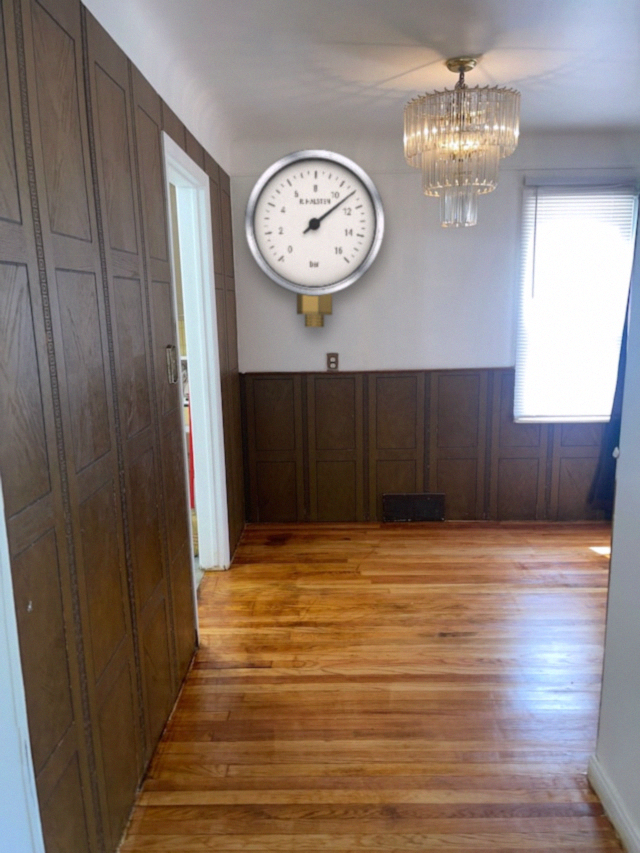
11
